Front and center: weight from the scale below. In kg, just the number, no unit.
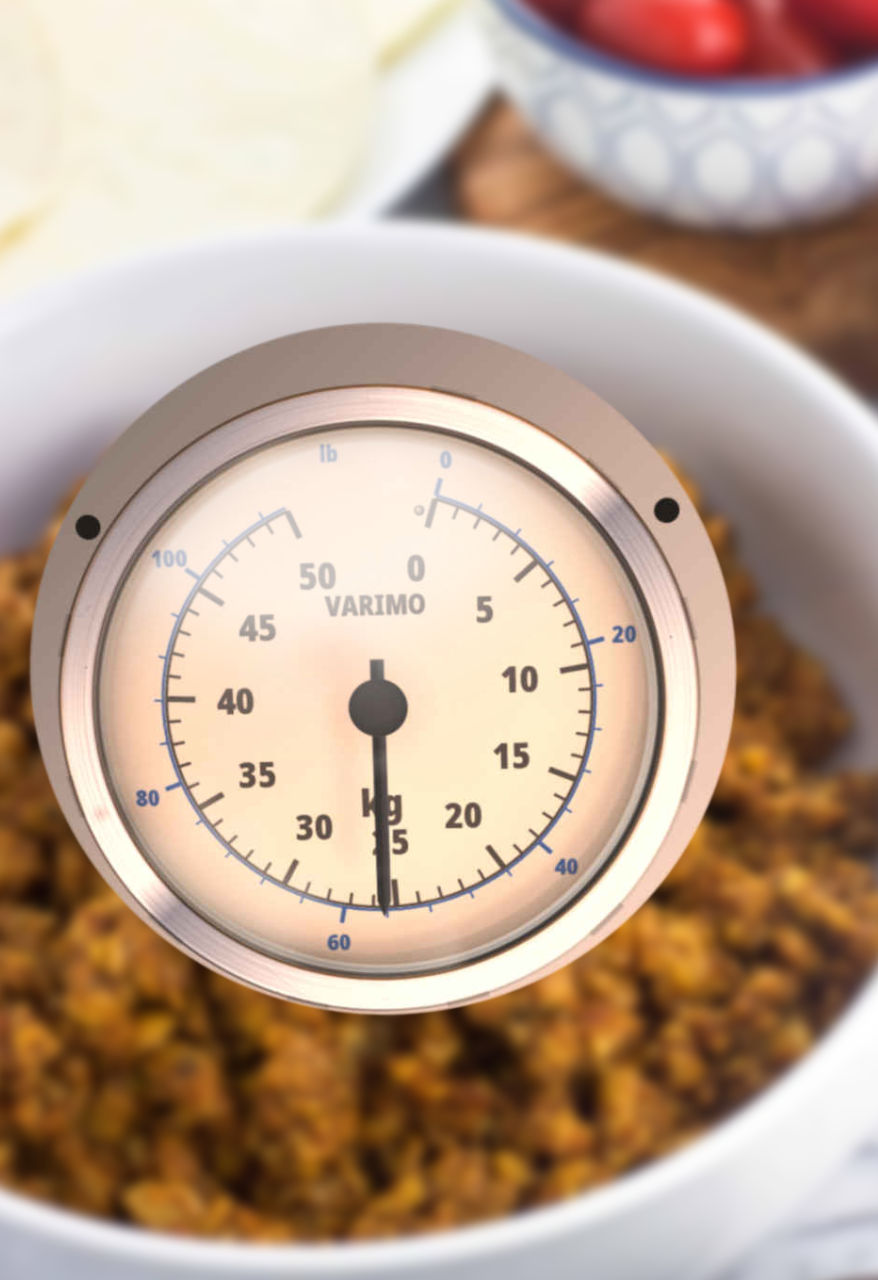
25.5
